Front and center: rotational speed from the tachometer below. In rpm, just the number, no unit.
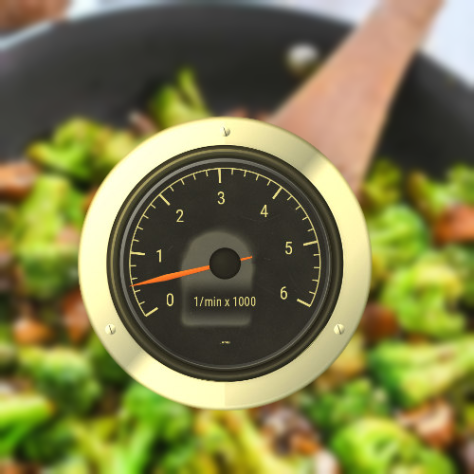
500
